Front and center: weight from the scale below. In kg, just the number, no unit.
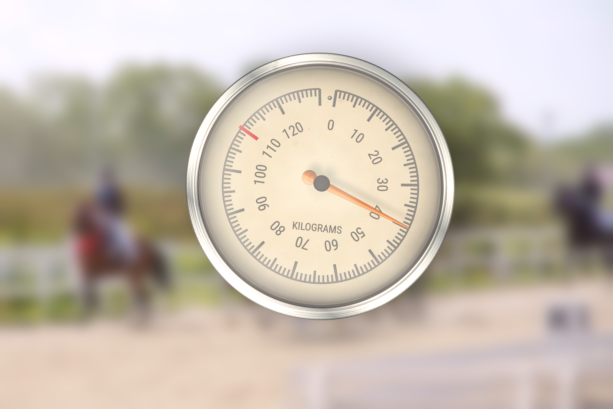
40
